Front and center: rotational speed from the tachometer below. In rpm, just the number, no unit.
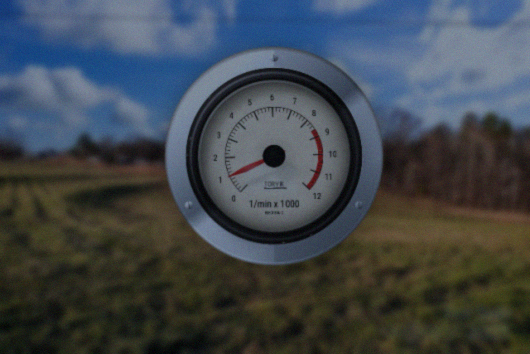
1000
